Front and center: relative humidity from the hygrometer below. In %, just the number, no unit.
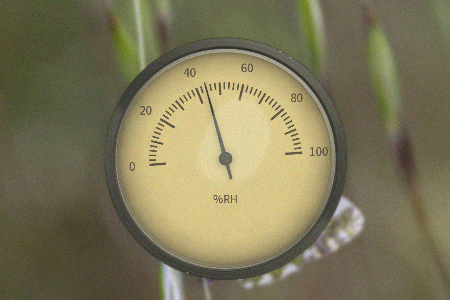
44
